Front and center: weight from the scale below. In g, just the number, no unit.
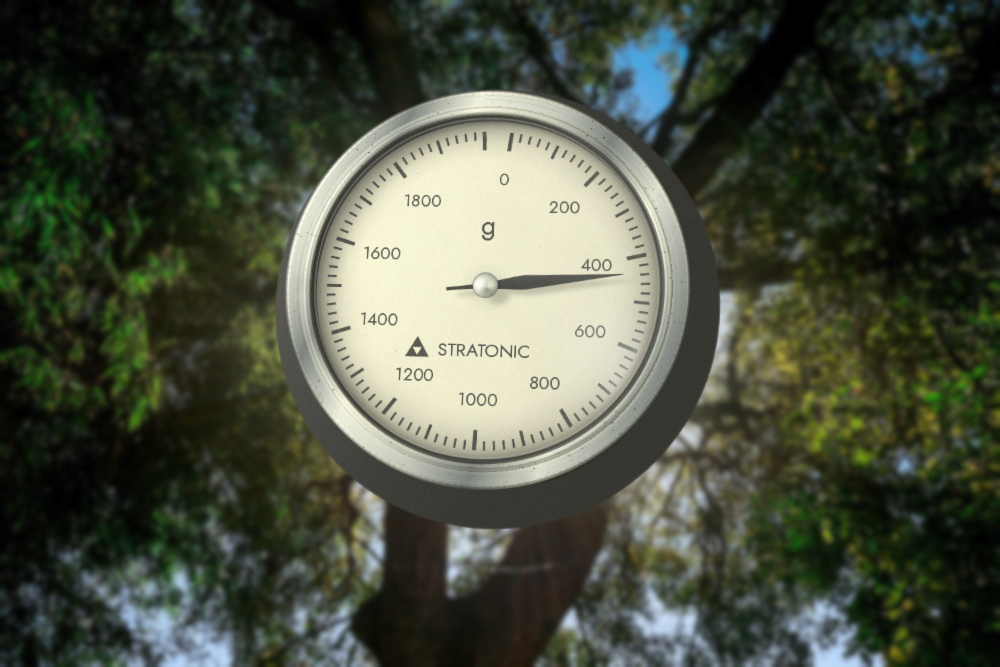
440
